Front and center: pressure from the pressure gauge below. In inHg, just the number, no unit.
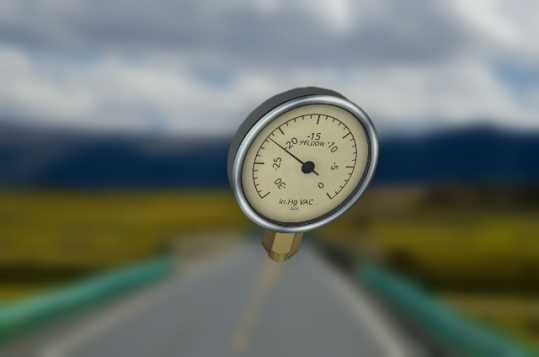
-21.5
